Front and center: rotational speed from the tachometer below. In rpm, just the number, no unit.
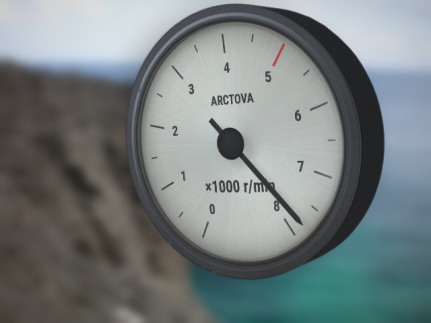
7750
